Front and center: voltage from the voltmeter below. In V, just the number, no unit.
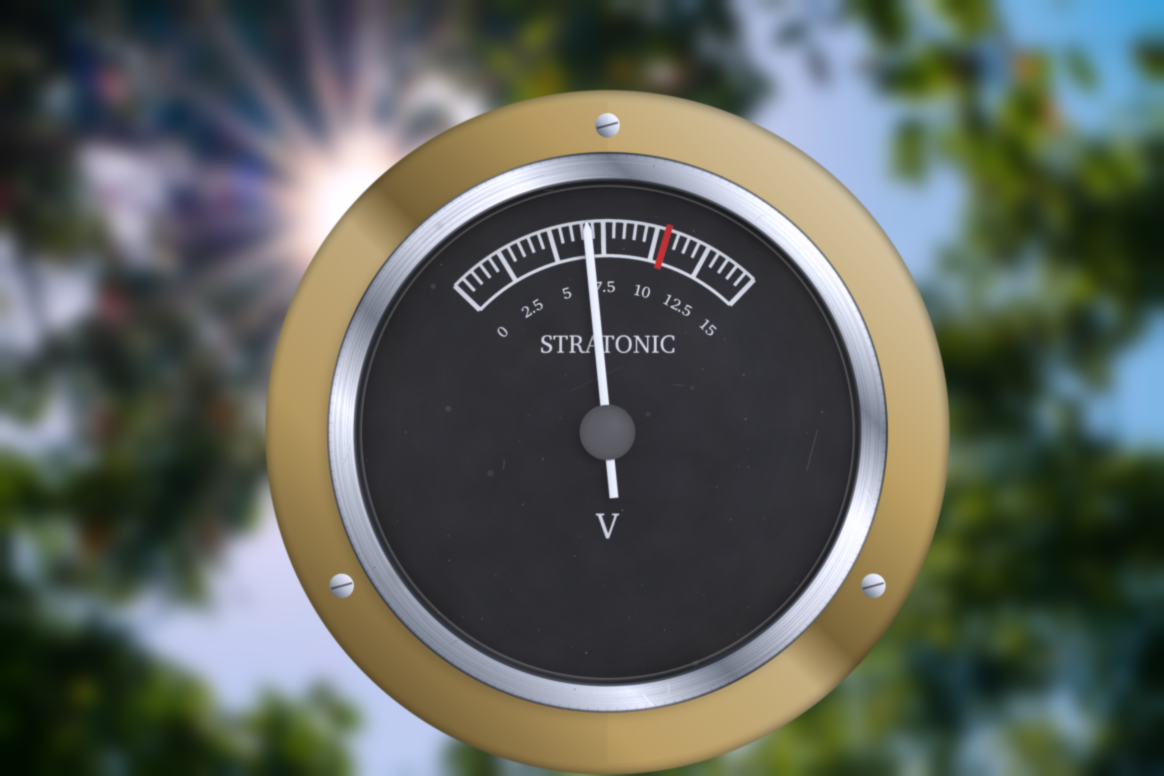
6.75
